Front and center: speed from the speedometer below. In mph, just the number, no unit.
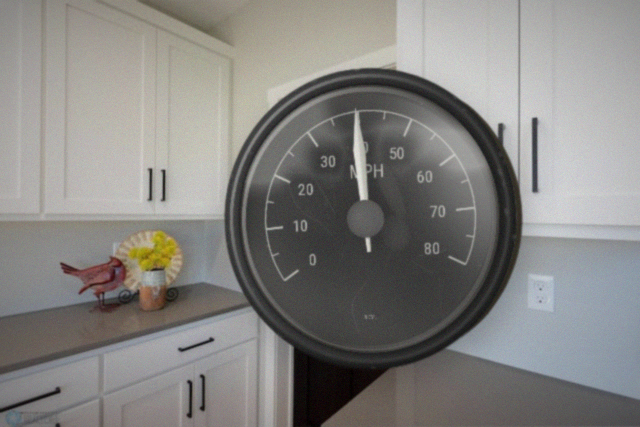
40
